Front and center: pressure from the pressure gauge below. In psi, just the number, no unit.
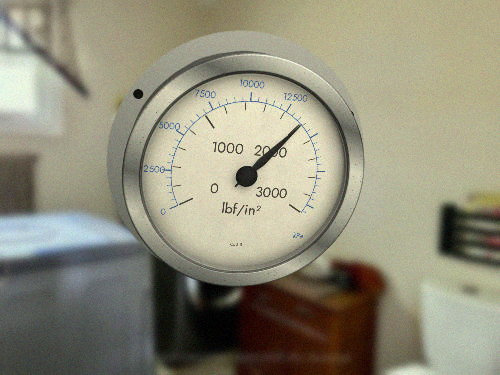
2000
